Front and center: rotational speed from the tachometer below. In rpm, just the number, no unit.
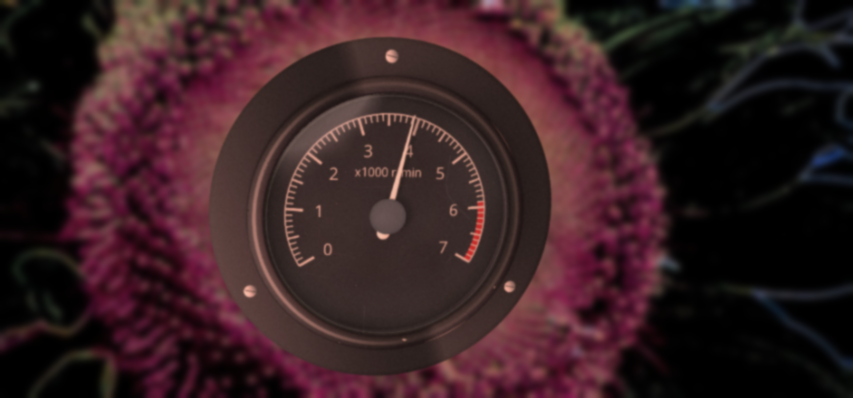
3900
